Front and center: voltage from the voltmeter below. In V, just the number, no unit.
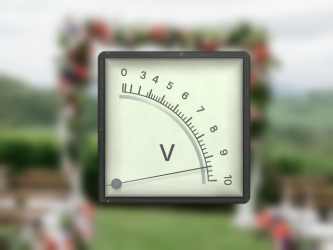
9.4
